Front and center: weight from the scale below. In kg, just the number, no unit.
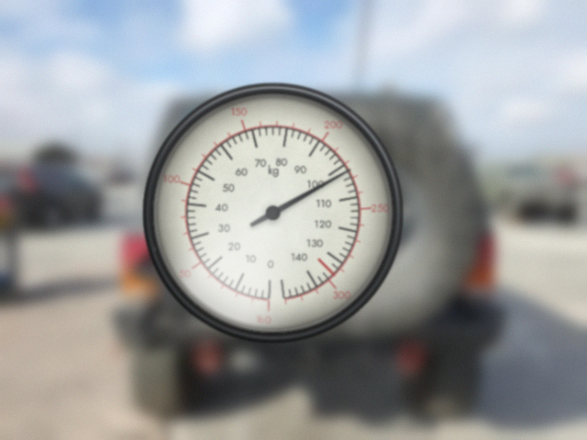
102
